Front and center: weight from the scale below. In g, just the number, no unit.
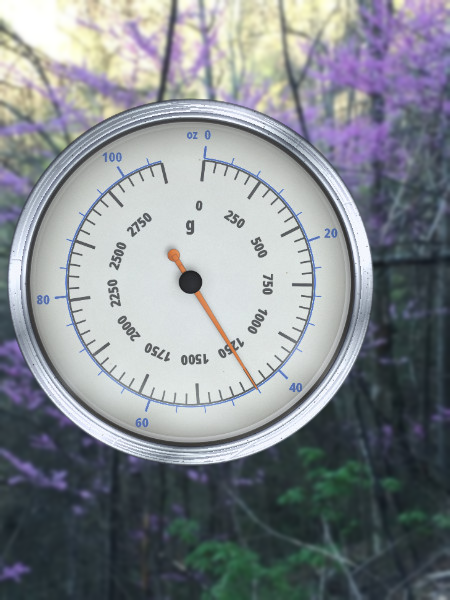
1250
